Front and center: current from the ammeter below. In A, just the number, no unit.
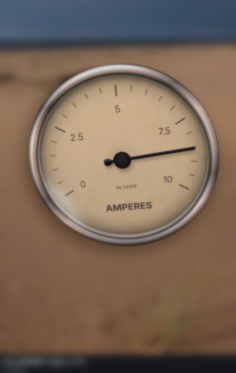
8.5
